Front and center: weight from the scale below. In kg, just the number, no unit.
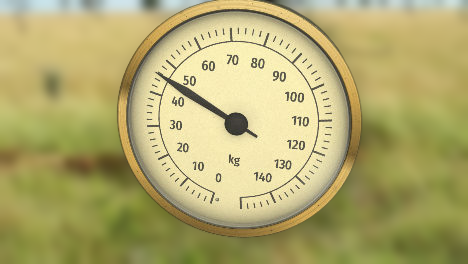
46
